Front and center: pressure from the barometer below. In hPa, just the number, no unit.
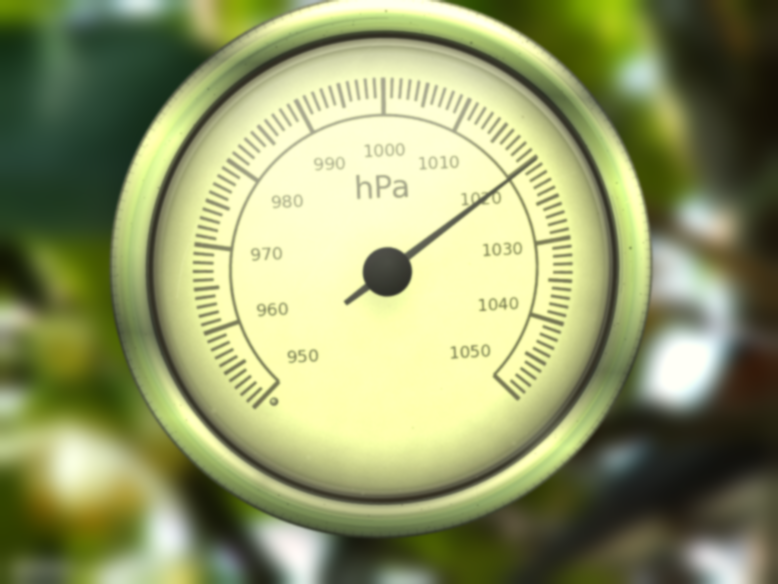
1020
